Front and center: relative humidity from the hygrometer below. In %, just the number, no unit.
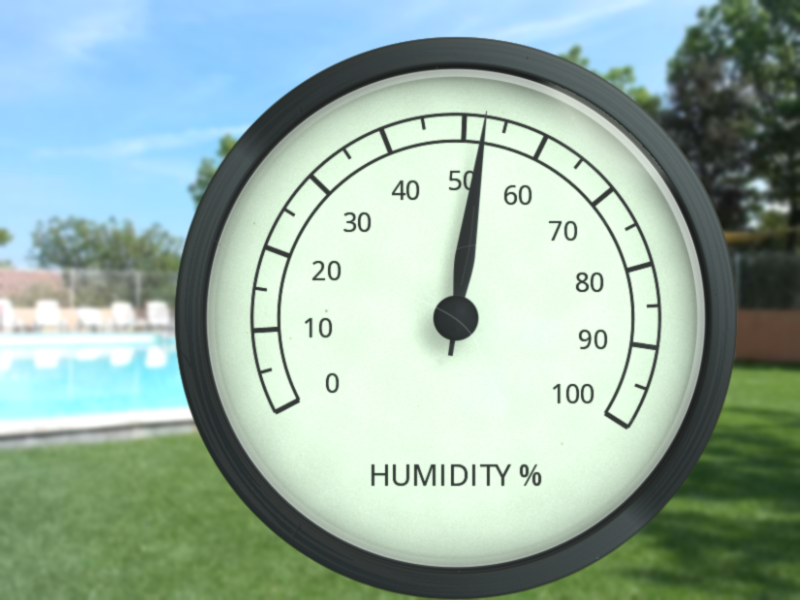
52.5
